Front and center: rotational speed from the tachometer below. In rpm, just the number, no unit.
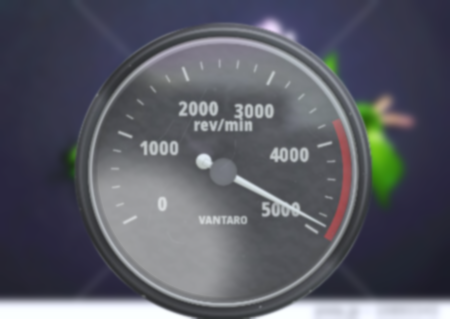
4900
